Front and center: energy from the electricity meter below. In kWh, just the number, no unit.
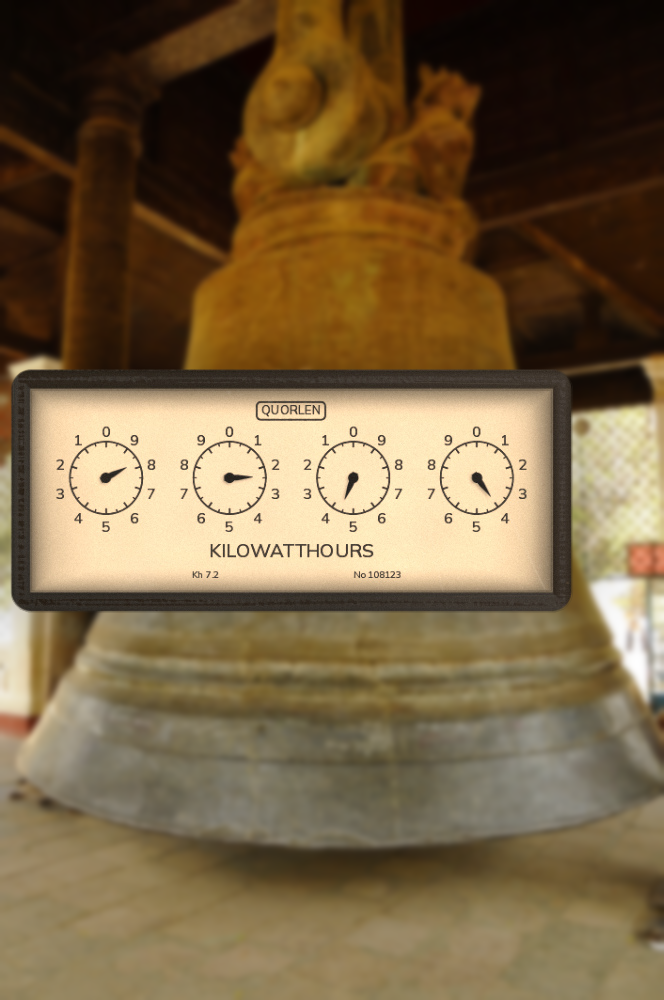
8244
